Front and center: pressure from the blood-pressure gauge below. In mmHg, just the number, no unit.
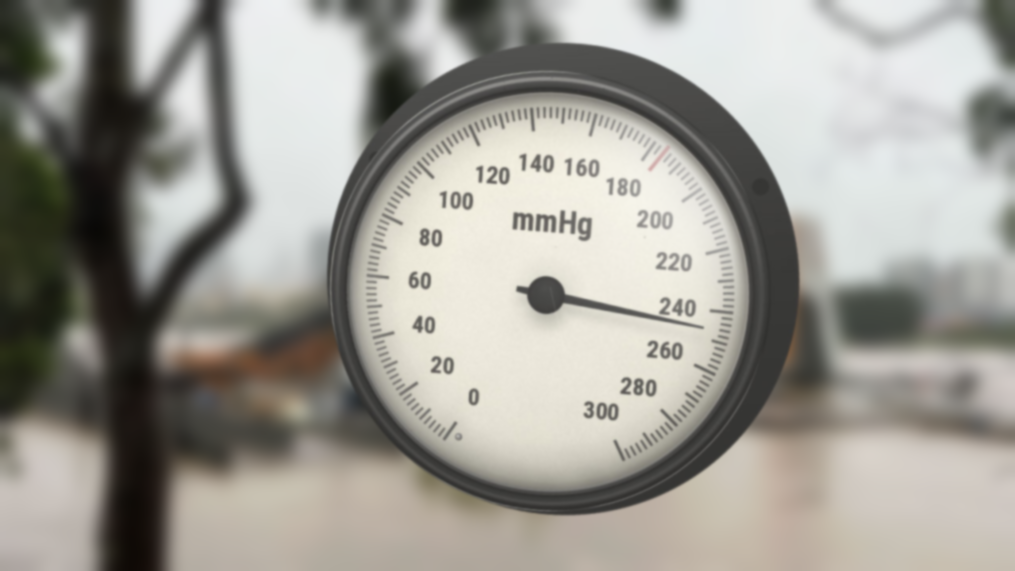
246
